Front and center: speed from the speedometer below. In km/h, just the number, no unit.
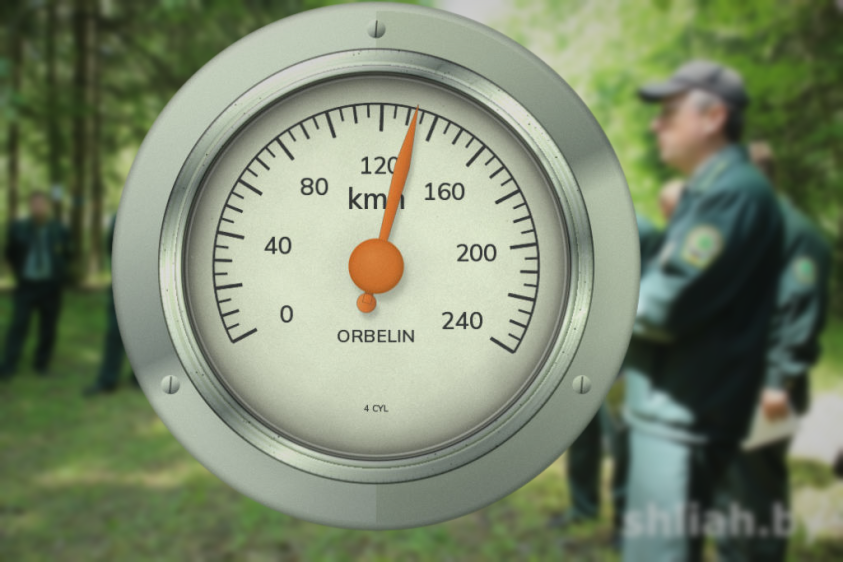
132.5
